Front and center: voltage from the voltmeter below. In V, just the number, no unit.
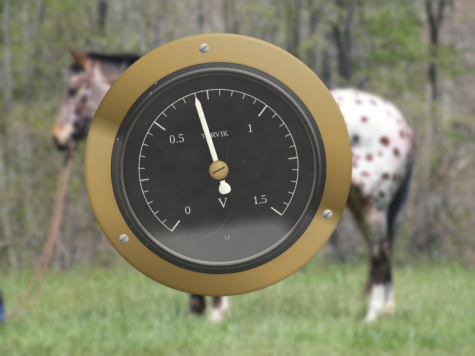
0.7
